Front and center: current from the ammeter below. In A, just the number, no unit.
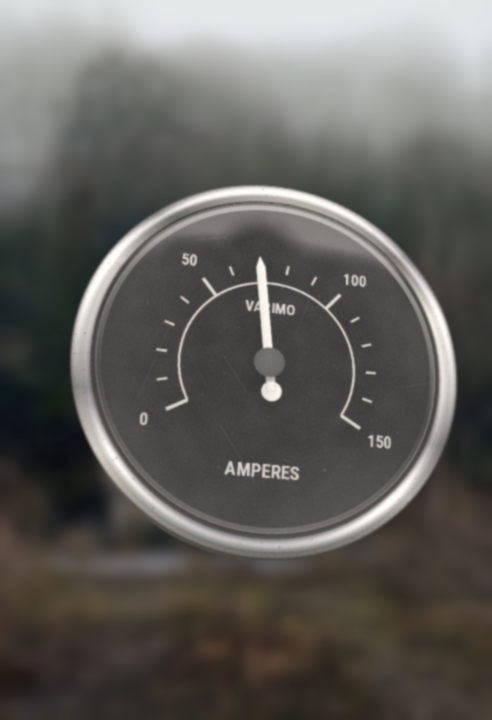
70
